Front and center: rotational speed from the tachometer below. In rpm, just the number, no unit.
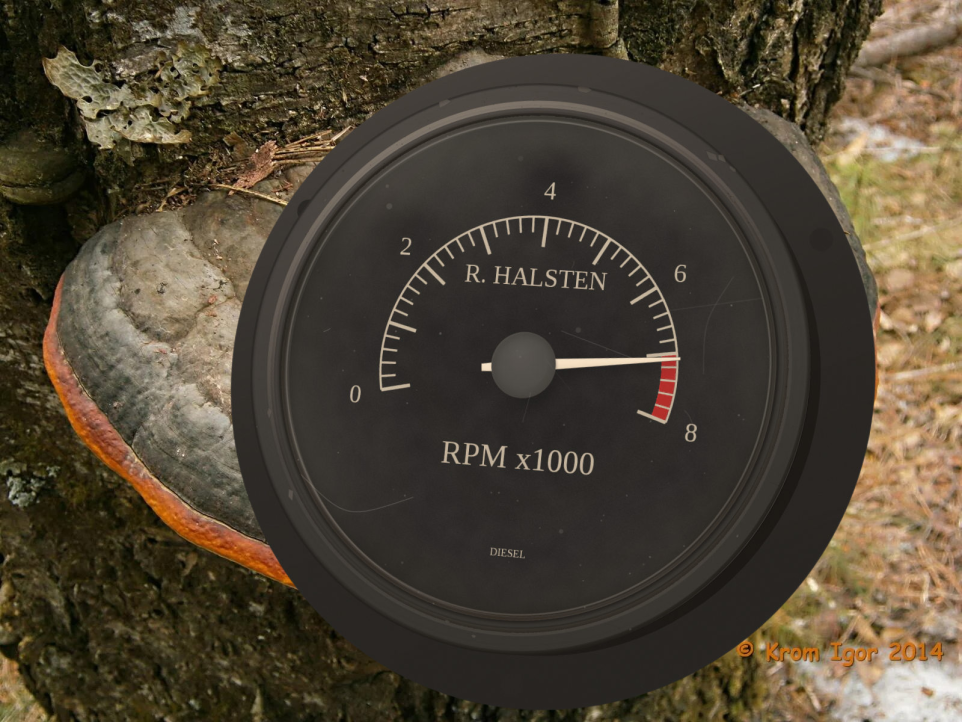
7100
